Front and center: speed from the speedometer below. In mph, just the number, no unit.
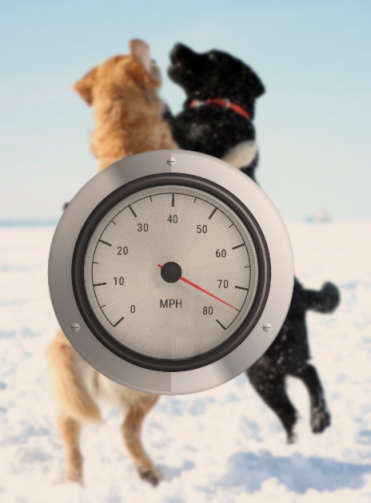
75
